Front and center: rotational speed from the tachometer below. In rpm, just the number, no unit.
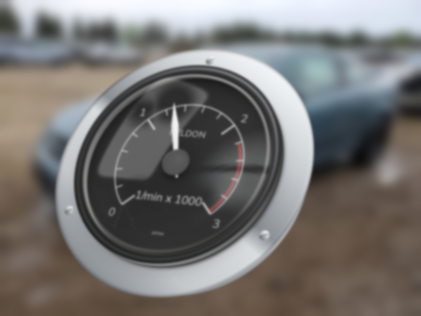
1300
